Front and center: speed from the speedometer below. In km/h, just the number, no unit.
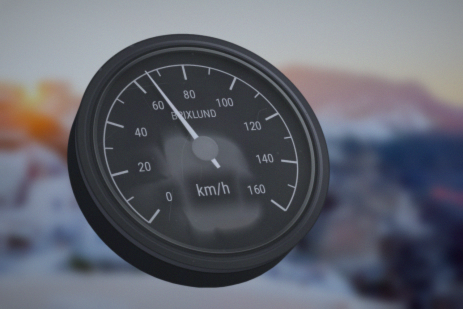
65
